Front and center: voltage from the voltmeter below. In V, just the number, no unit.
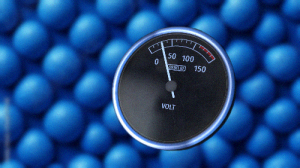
30
